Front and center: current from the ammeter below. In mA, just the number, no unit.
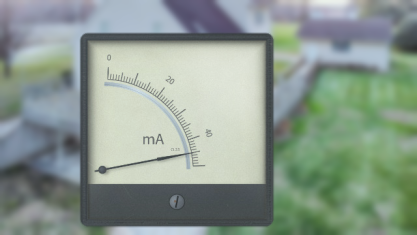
45
